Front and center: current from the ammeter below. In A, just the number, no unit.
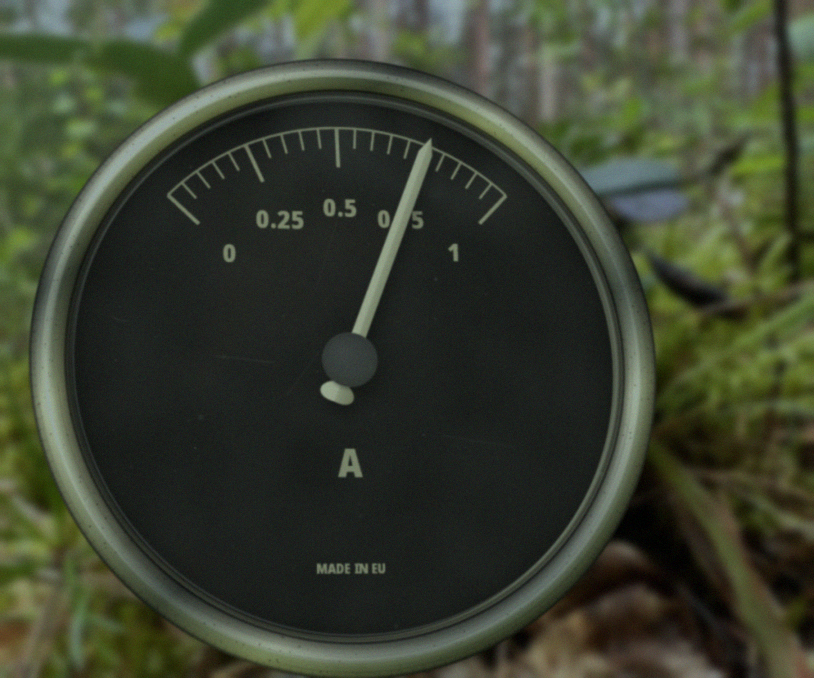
0.75
